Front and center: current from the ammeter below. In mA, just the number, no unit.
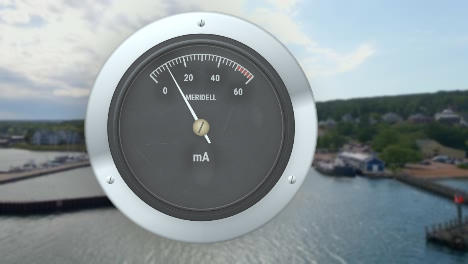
10
